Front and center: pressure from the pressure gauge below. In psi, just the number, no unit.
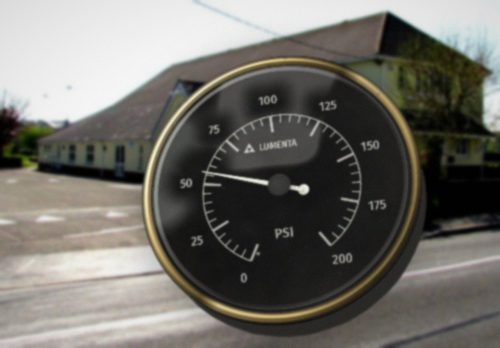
55
